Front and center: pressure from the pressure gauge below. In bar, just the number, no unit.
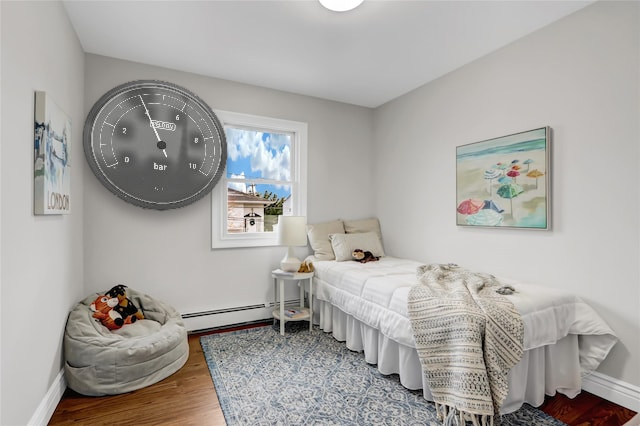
4
